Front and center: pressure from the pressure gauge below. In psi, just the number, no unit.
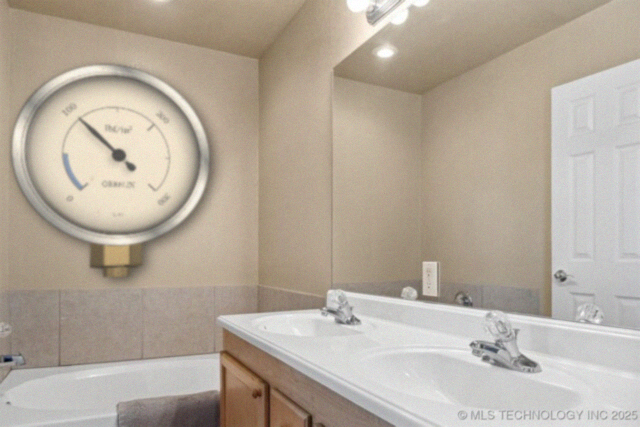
100
